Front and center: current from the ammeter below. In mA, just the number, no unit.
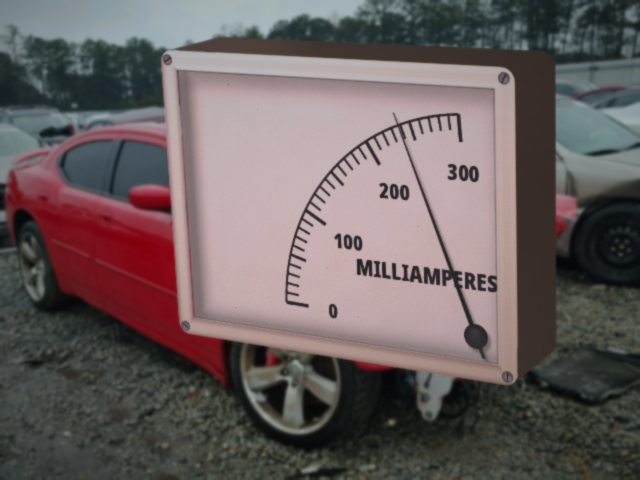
240
